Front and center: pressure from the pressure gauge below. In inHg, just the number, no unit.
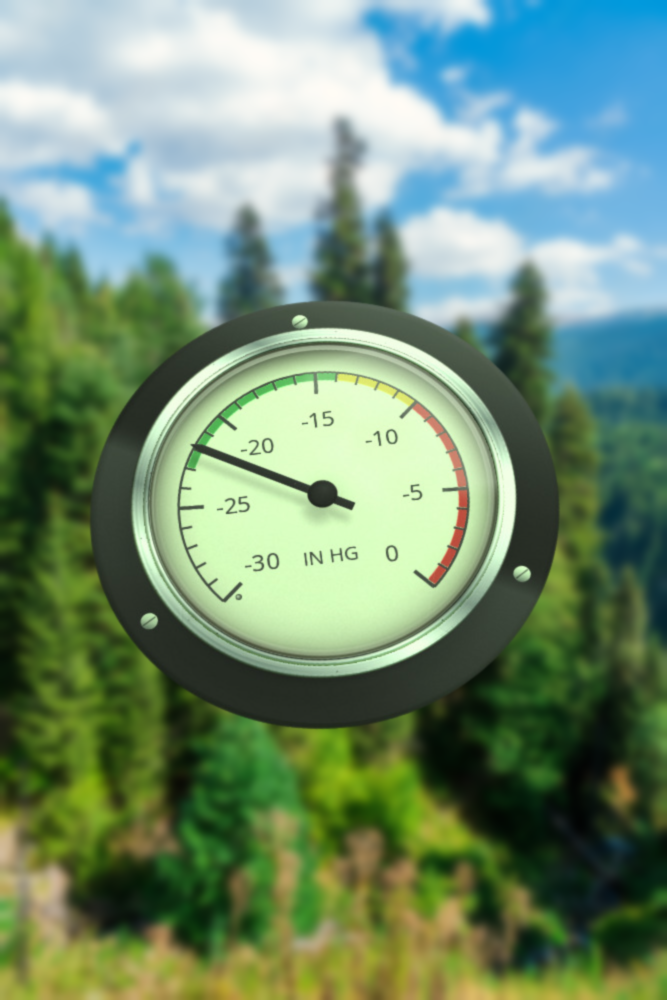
-22
